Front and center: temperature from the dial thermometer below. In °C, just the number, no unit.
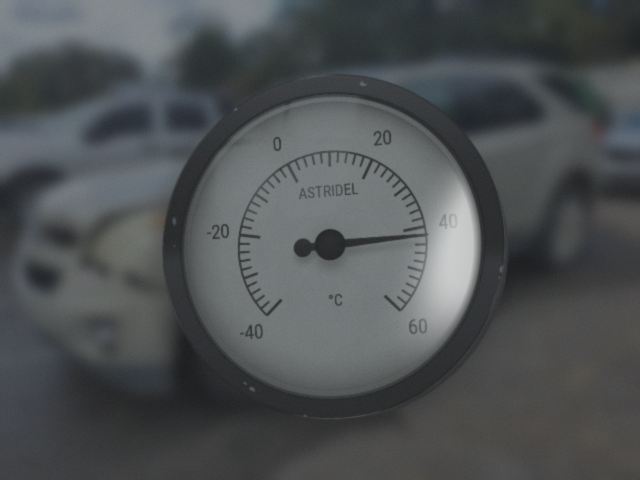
42
